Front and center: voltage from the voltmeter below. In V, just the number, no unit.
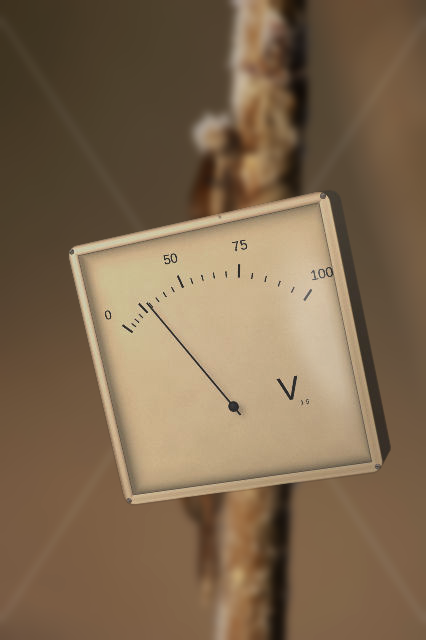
30
